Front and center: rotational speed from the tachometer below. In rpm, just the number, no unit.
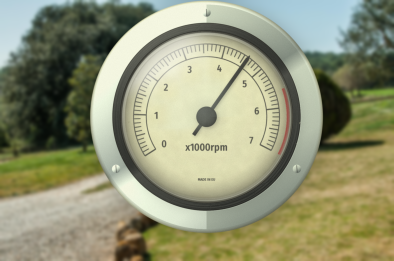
4600
